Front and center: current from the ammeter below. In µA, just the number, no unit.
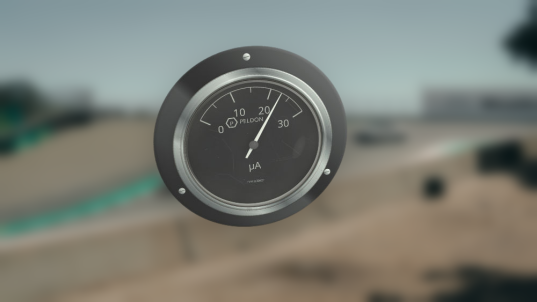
22.5
